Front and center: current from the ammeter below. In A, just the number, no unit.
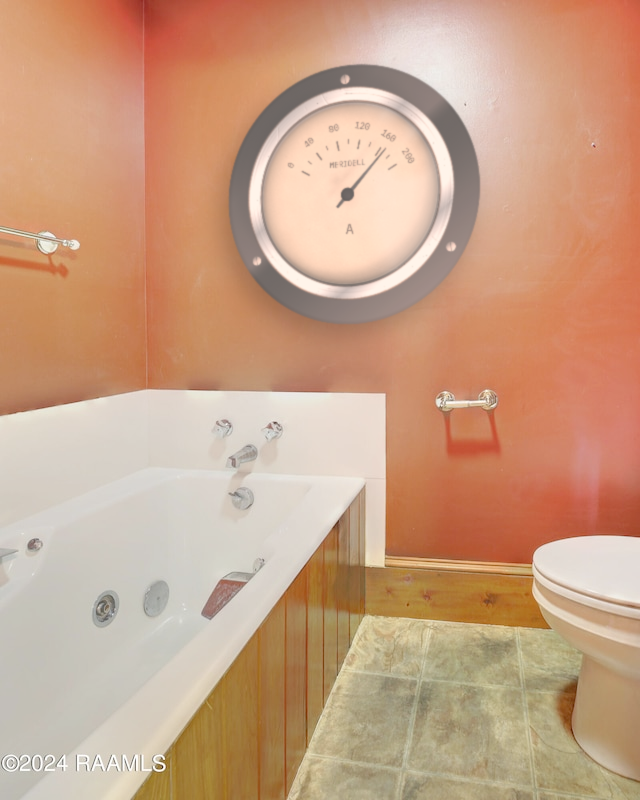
170
